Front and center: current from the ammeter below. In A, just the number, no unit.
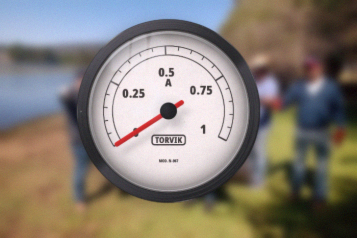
0
